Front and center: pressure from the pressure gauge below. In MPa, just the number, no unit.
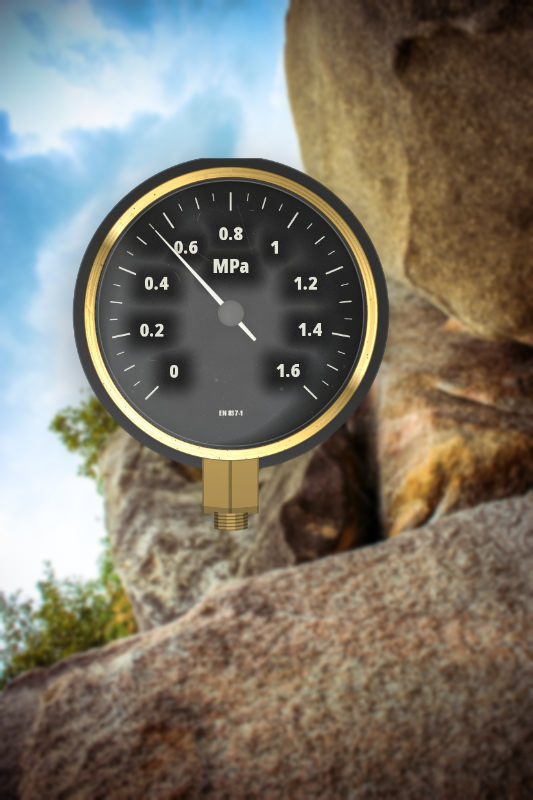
0.55
